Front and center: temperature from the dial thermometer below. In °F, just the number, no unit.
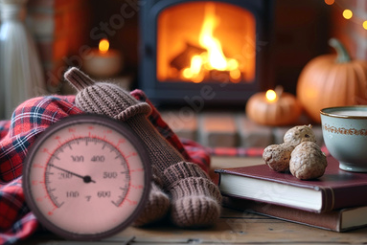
225
